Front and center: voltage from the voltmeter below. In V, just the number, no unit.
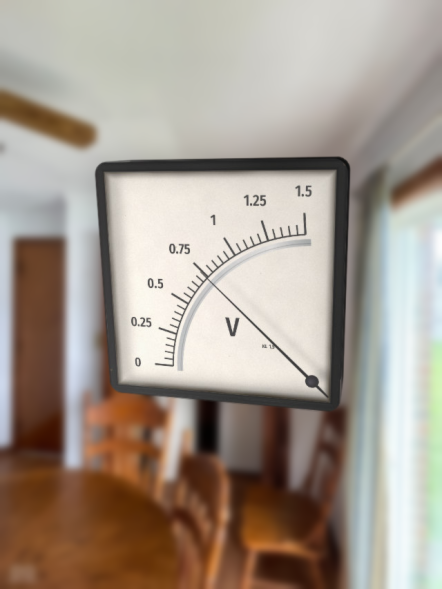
0.75
